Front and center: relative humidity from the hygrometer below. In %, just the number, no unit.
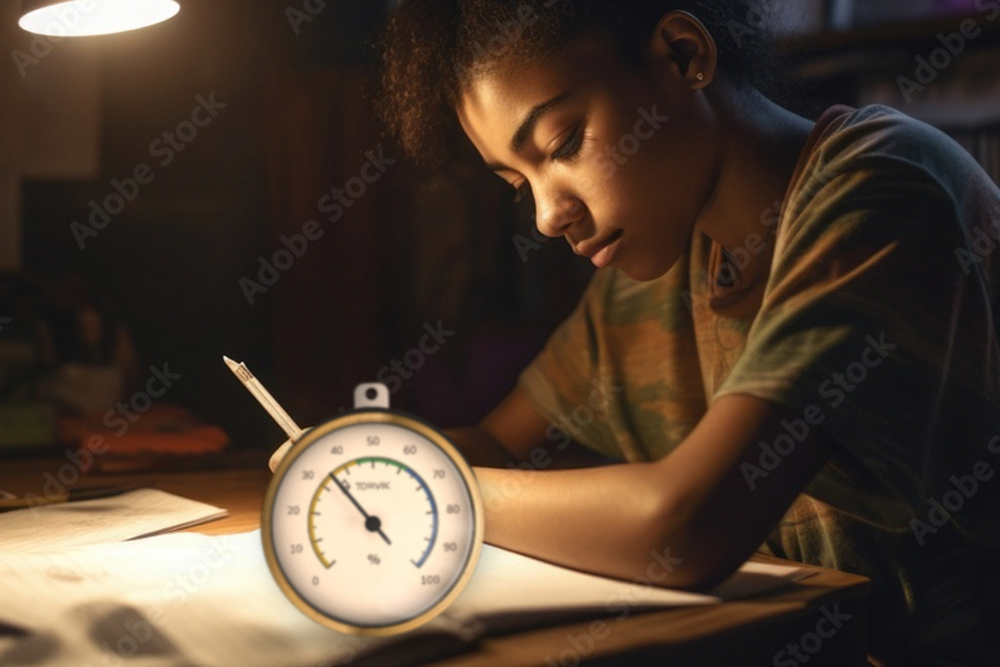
35
